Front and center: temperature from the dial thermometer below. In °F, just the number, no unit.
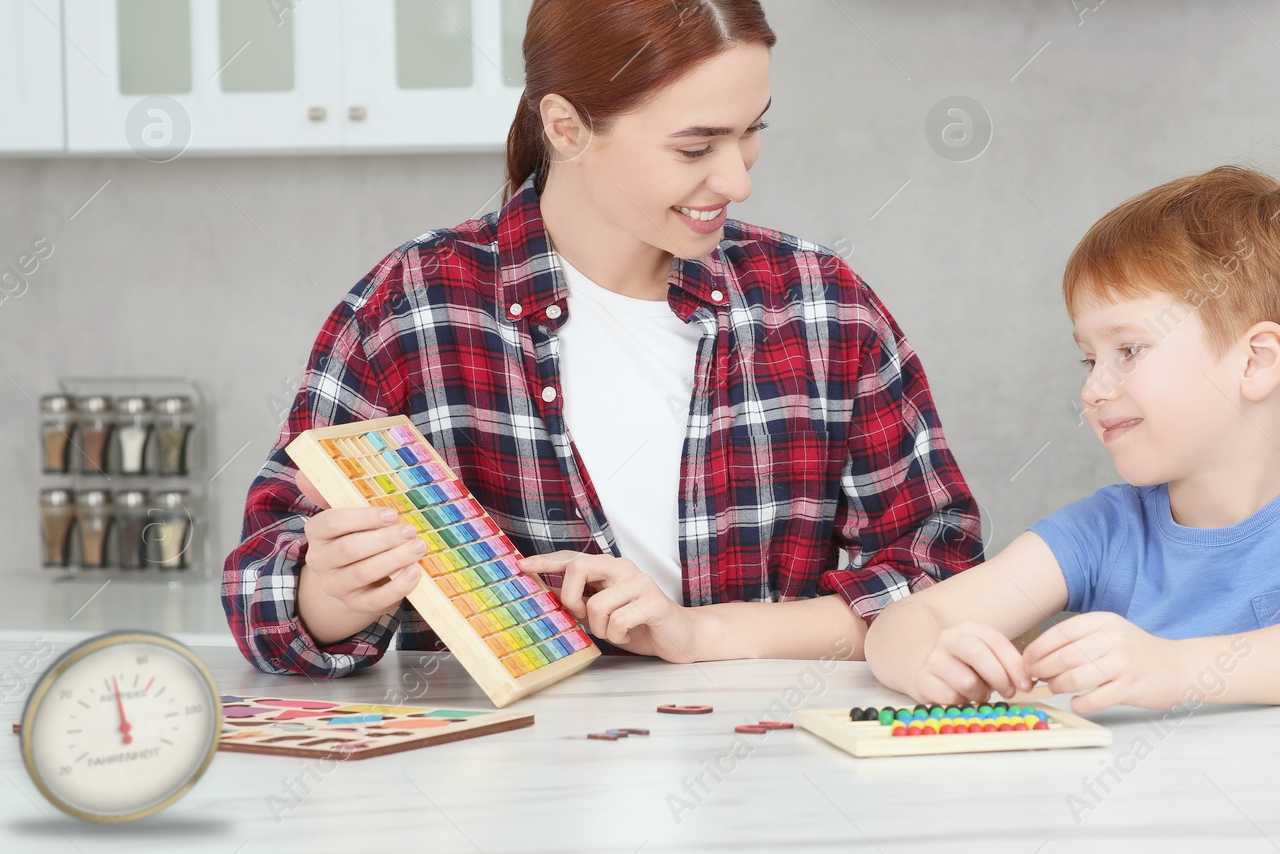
45
